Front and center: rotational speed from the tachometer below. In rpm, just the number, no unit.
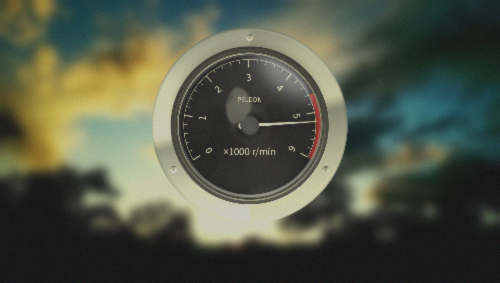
5200
